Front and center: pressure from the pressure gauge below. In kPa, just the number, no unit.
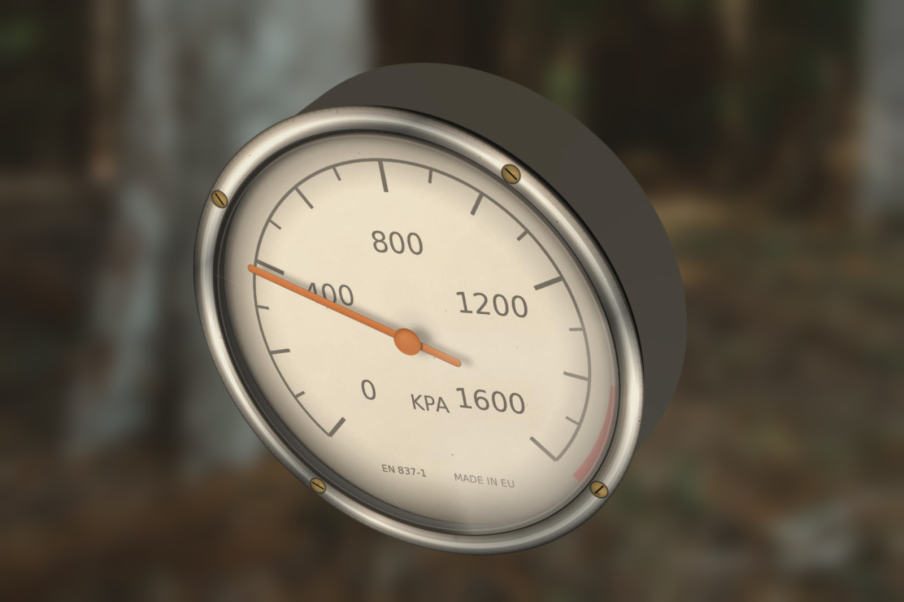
400
